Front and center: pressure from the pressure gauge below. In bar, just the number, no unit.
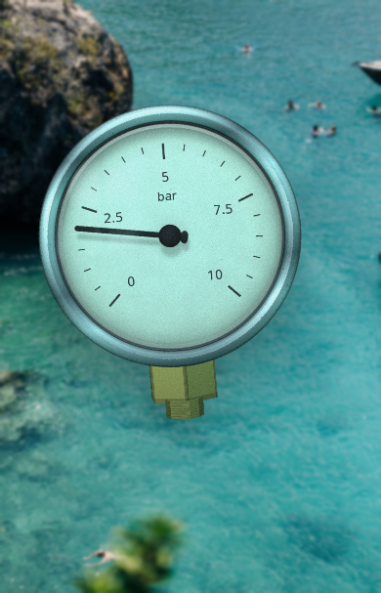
2
